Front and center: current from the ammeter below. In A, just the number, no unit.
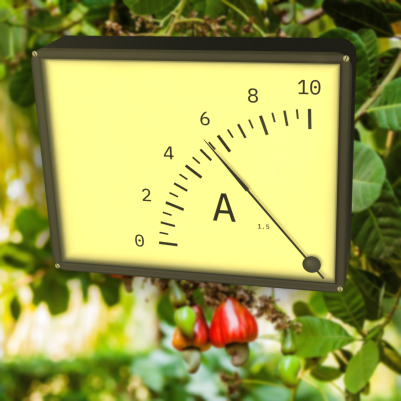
5.5
